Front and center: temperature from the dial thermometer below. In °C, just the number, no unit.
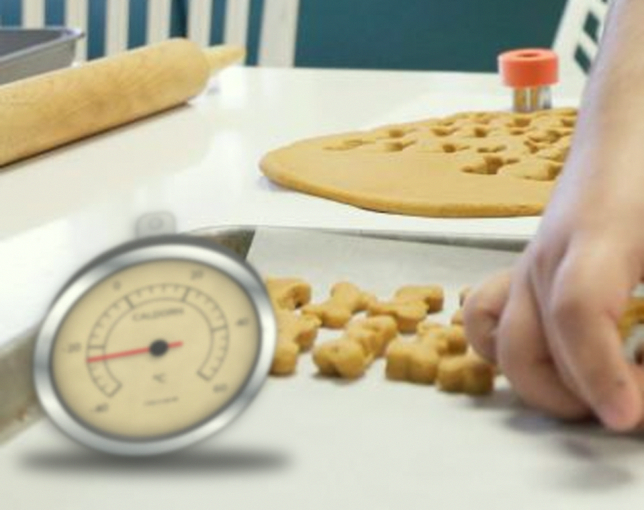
-24
